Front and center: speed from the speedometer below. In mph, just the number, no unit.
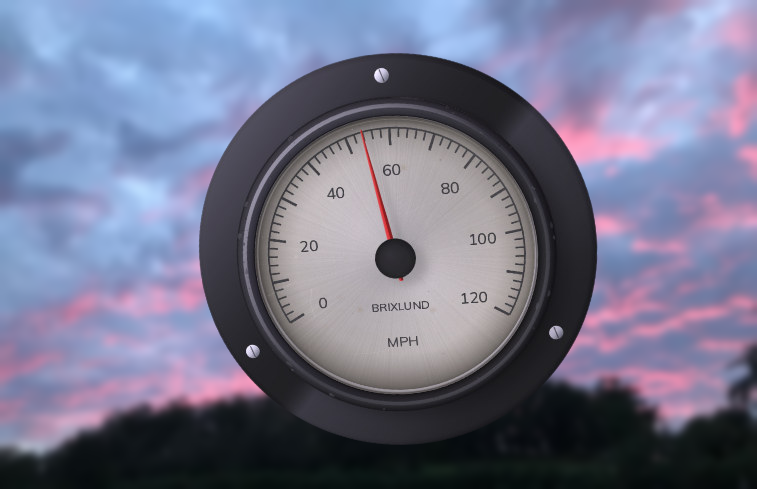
54
